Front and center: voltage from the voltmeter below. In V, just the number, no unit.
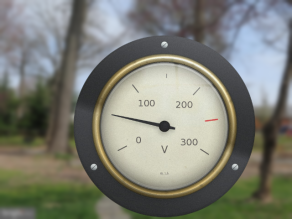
50
